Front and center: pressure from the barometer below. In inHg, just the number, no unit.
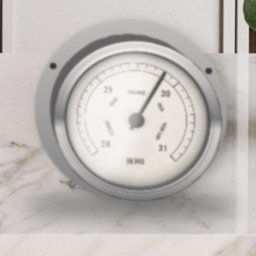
29.8
